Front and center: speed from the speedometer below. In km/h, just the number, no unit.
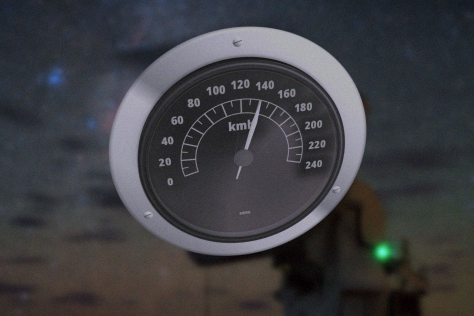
140
